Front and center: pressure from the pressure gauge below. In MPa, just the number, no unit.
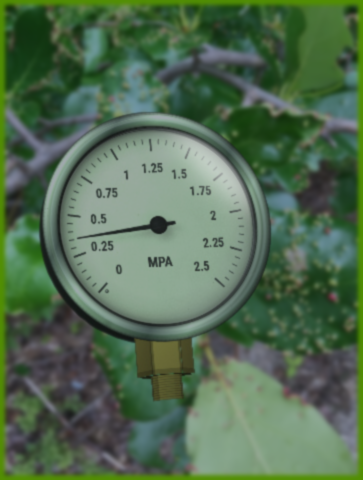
0.35
